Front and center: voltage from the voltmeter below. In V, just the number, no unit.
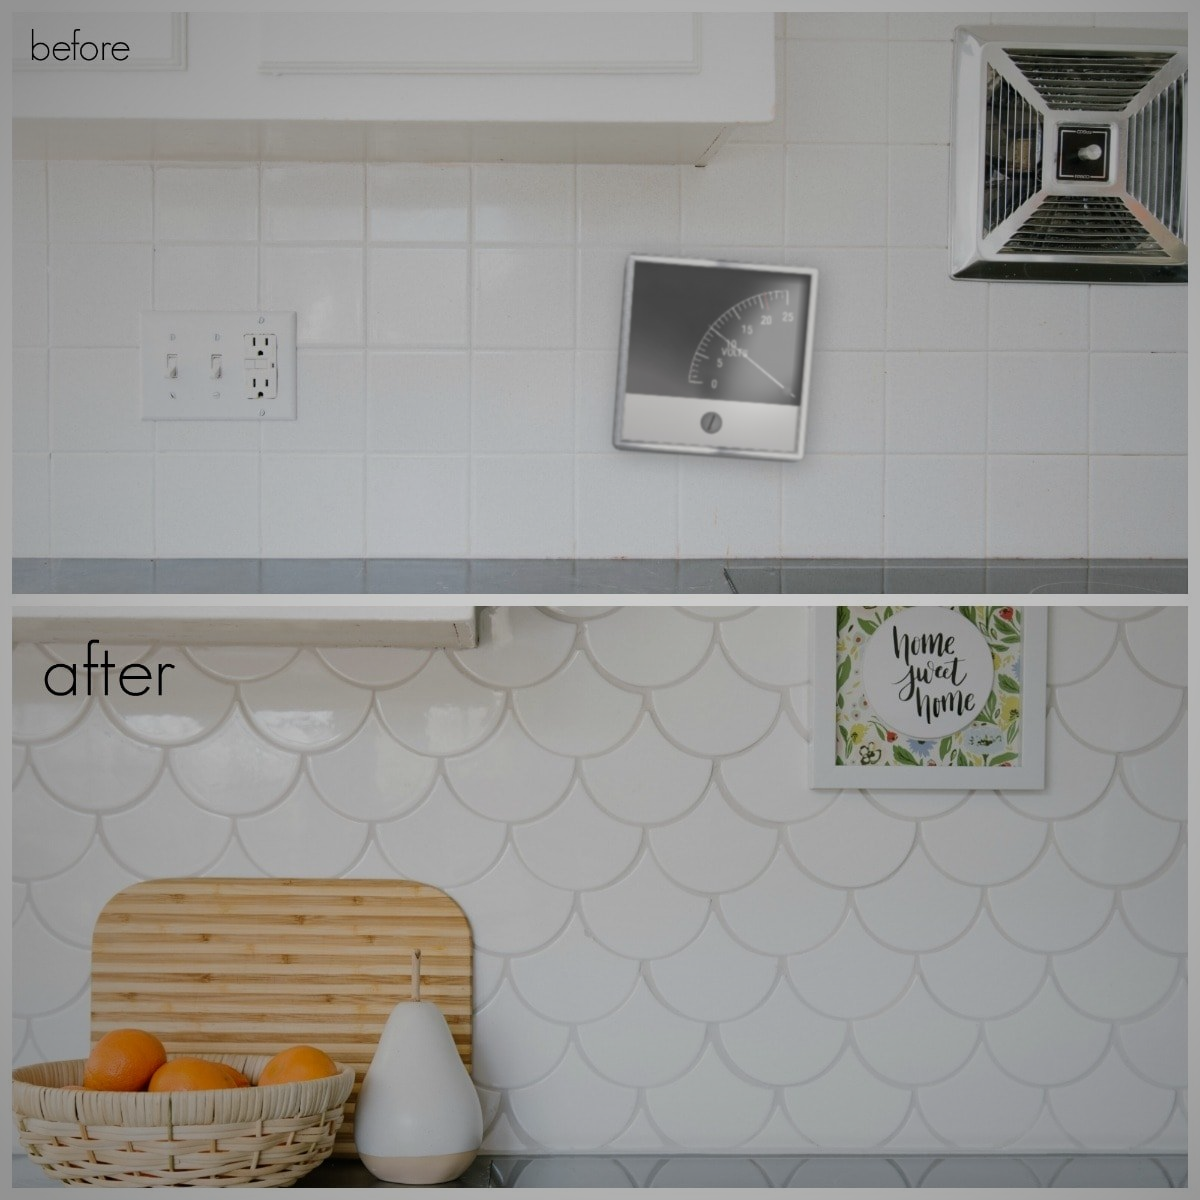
10
